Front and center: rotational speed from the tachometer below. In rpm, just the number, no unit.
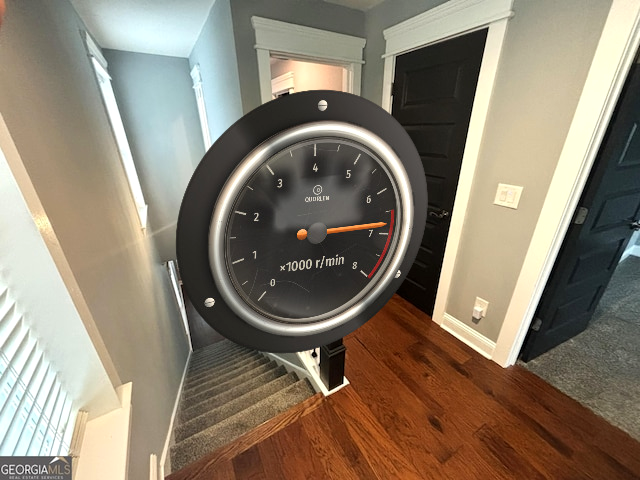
6750
